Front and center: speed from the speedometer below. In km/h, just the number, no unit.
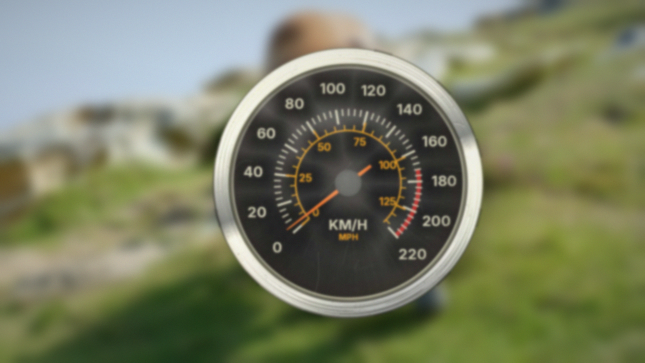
4
